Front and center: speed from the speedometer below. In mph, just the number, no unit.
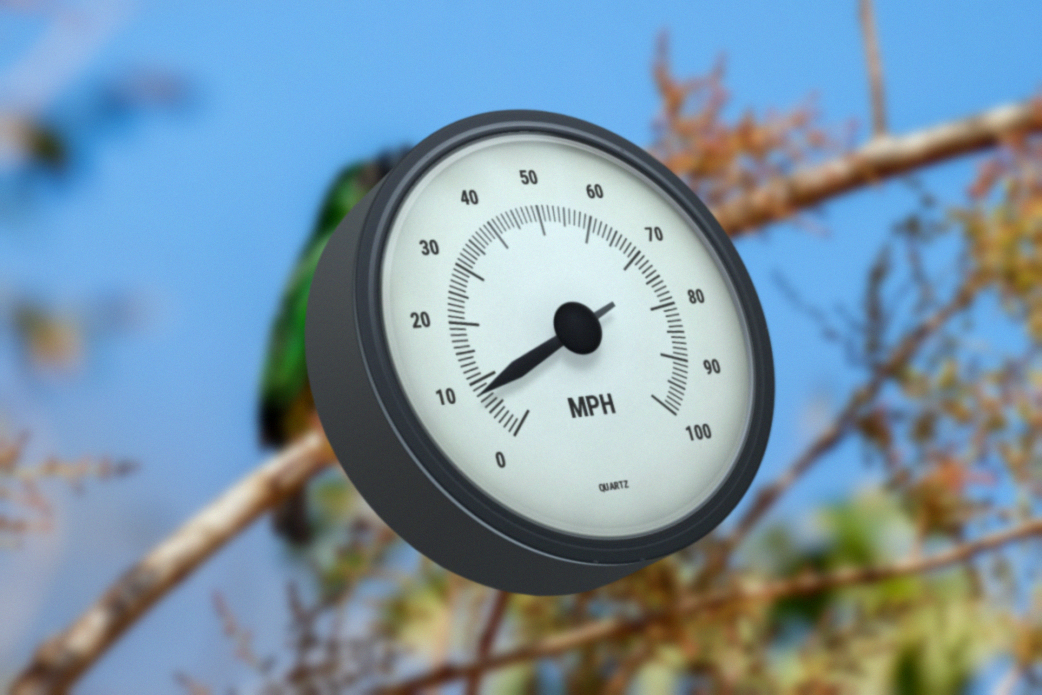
8
